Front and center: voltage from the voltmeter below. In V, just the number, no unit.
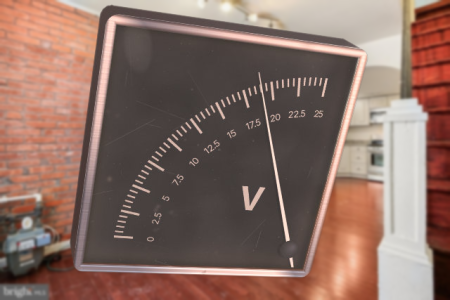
19
